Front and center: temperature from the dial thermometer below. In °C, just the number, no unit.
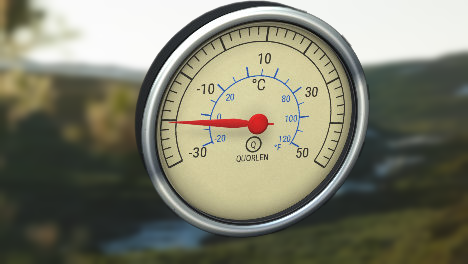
-20
